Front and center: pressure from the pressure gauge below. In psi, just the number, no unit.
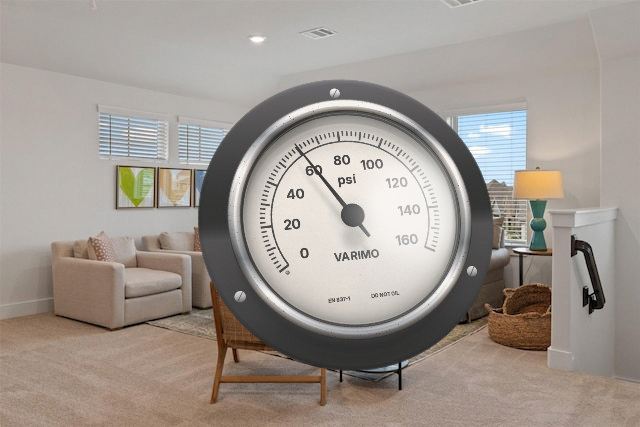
60
